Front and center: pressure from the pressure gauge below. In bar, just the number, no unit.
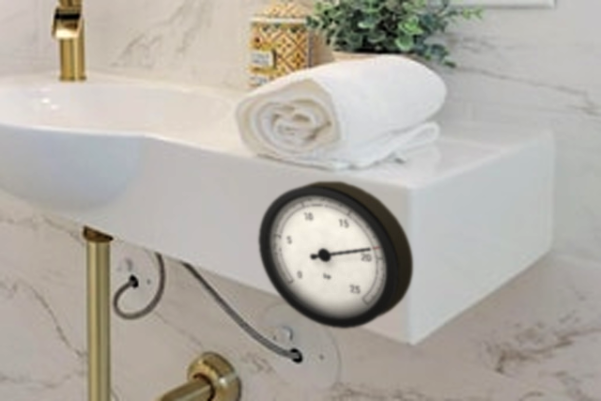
19
